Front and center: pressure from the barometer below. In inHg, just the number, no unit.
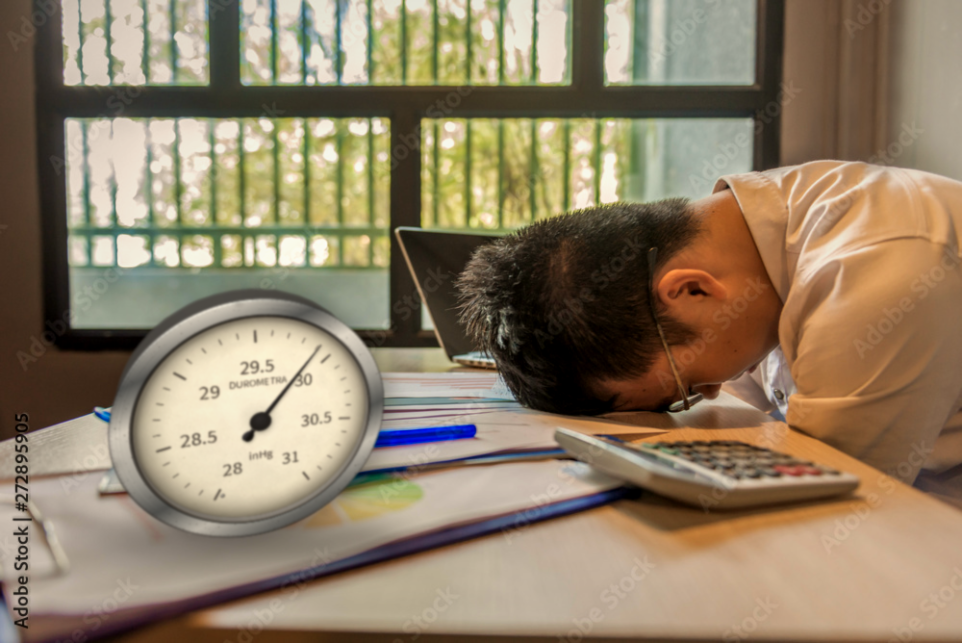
29.9
